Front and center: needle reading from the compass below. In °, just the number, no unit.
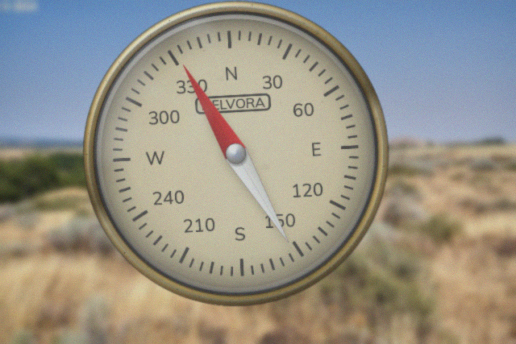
332.5
